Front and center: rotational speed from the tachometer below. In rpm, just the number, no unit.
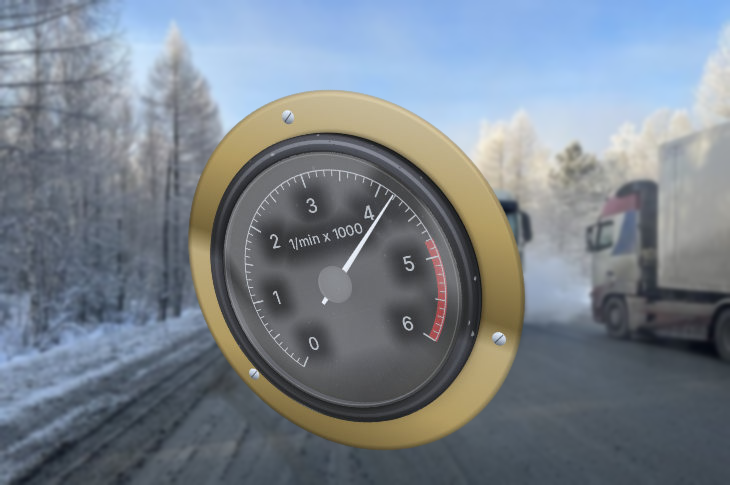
4200
